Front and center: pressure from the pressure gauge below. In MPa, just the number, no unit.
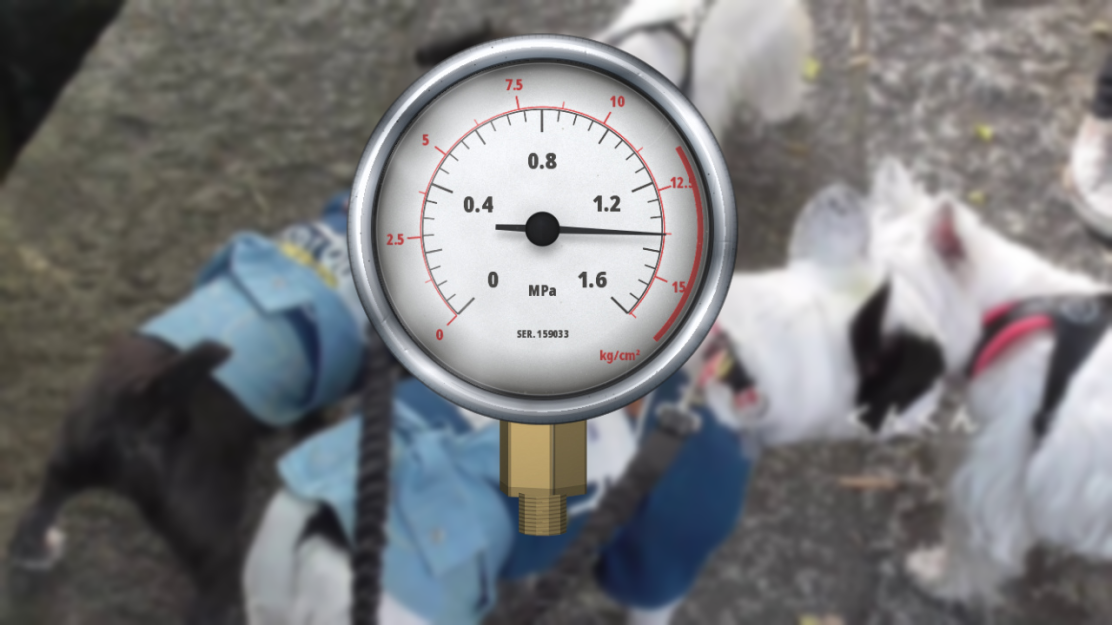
1.35
